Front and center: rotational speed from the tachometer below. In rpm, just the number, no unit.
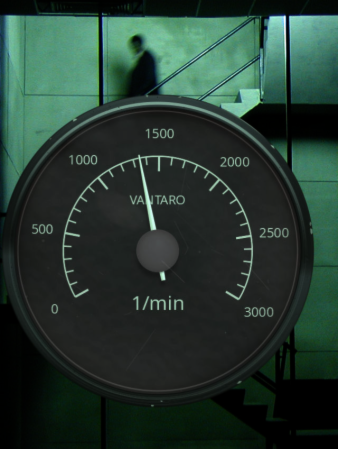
1350
